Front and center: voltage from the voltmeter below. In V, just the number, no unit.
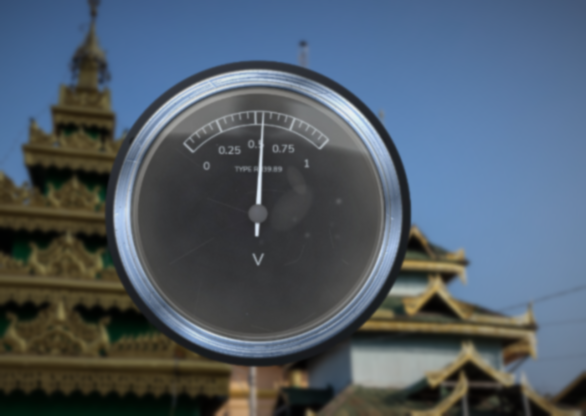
0.55
